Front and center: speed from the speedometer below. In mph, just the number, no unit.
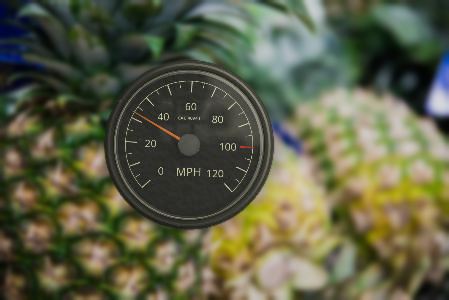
32.5
